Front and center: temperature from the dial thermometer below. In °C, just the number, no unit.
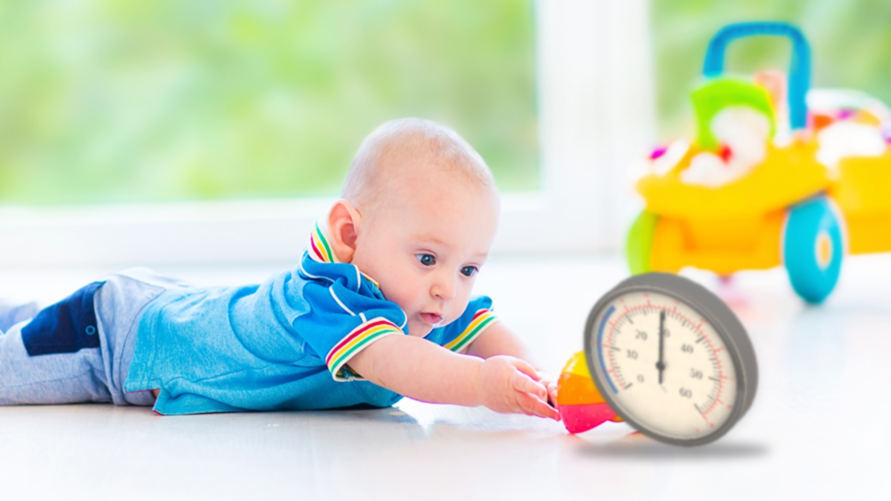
30
